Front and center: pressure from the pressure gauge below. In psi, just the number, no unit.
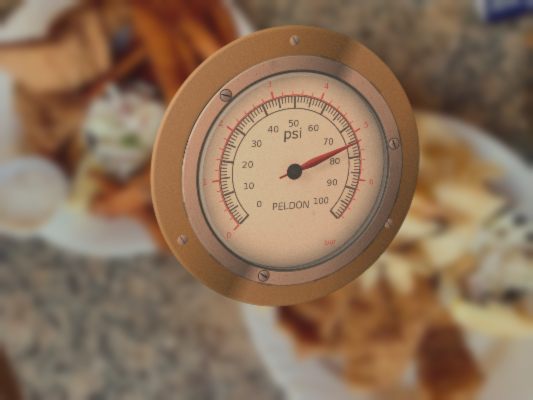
75
